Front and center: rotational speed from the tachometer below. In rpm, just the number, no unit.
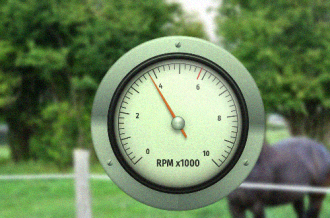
3800
